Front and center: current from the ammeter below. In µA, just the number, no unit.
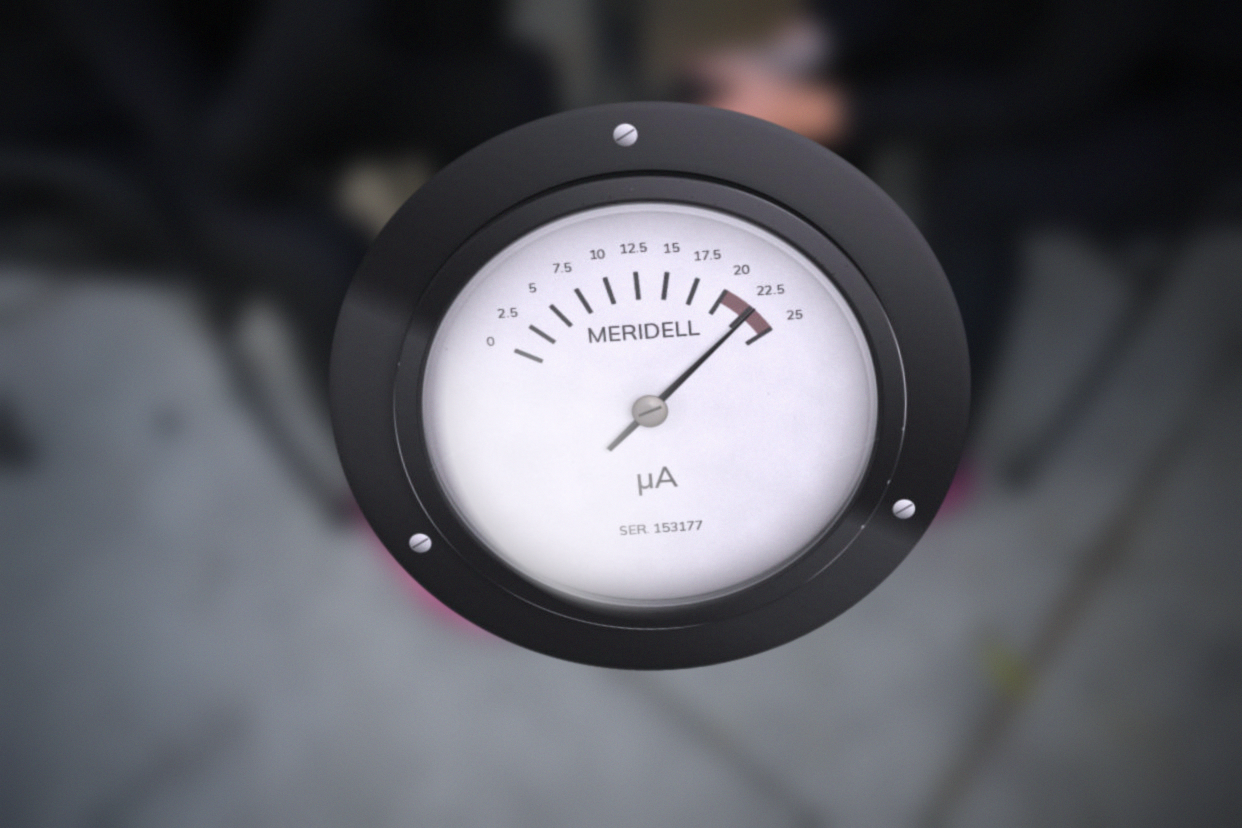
22.5
